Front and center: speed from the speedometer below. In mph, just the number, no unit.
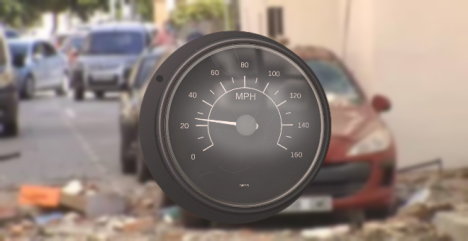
25
